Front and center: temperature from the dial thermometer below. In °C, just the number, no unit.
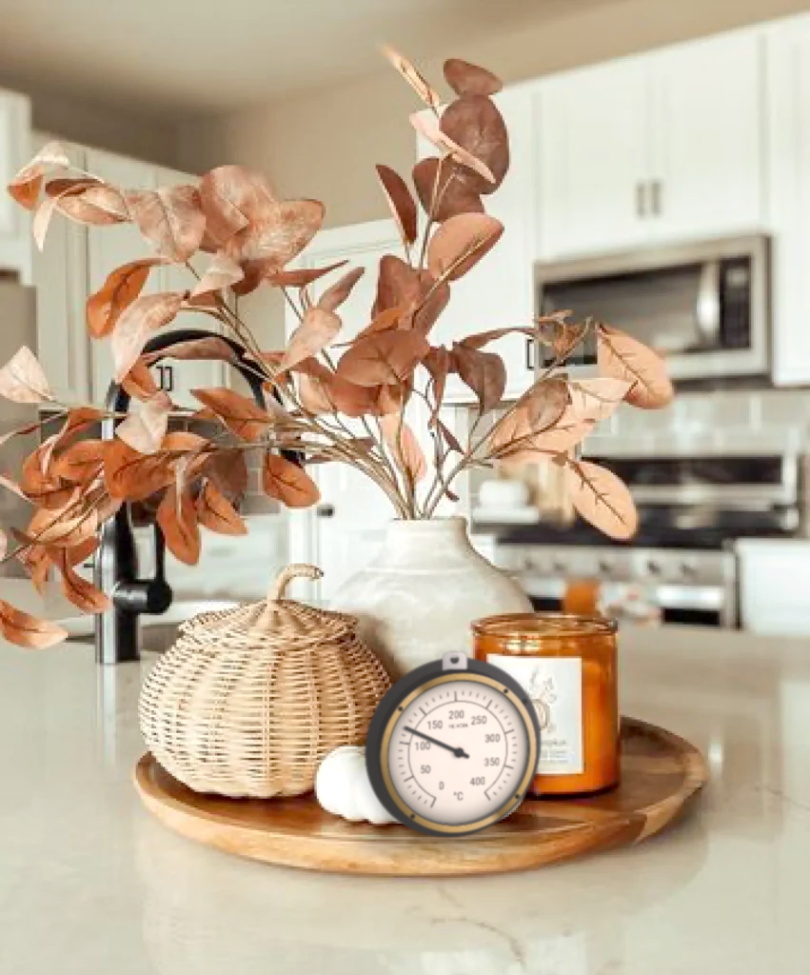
120
